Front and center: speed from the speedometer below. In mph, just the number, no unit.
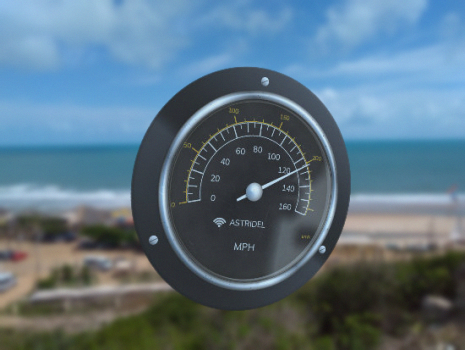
125
